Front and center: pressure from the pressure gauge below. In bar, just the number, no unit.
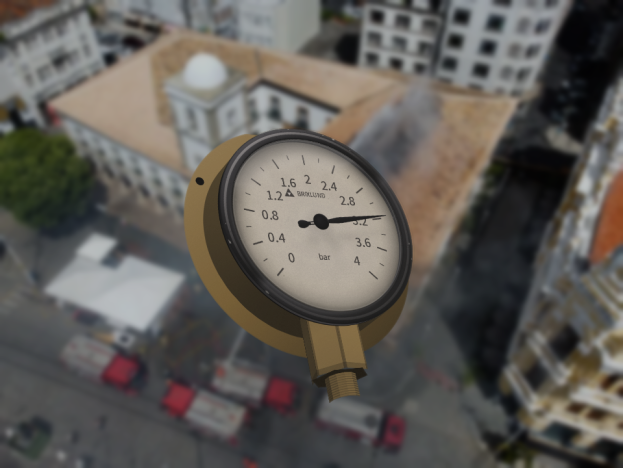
3.2
